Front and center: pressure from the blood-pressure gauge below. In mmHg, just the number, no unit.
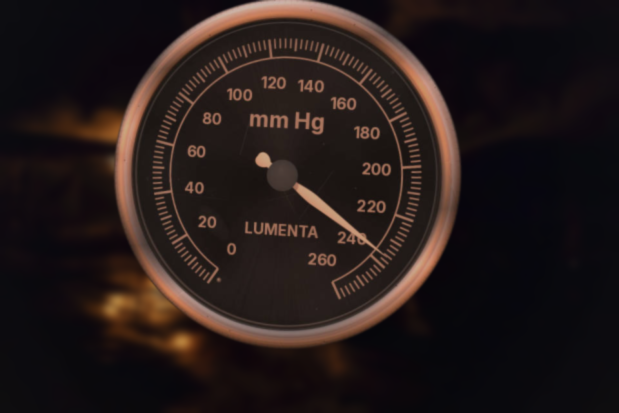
236
